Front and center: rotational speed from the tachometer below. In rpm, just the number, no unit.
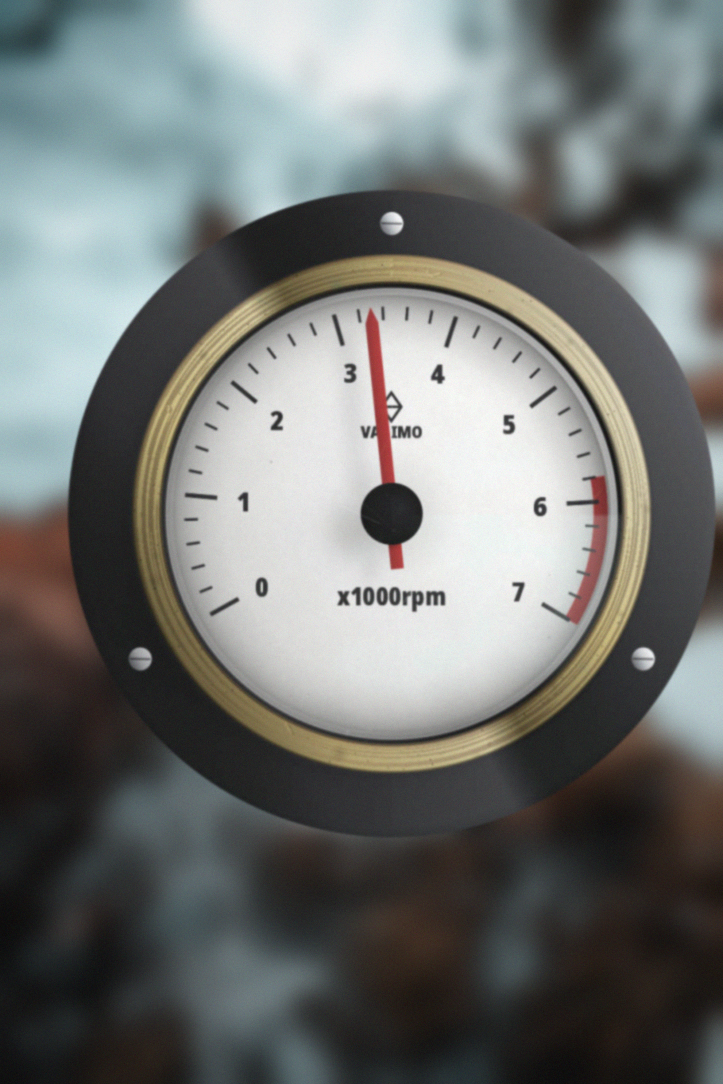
3300
